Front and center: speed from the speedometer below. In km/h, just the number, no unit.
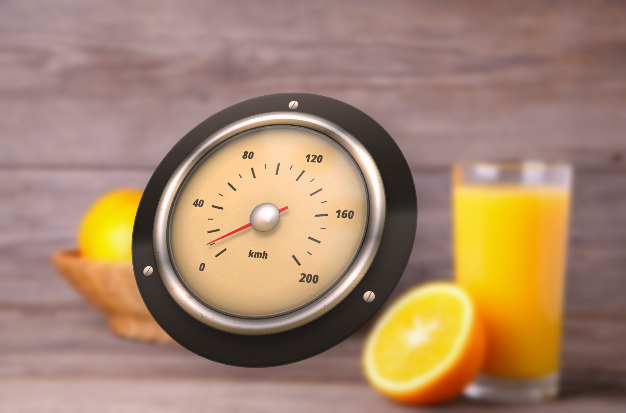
10
